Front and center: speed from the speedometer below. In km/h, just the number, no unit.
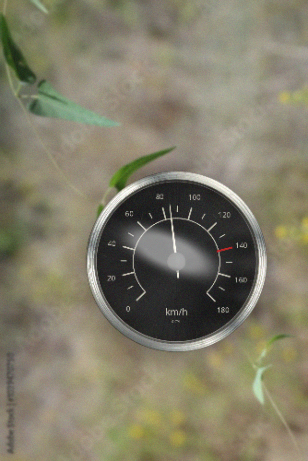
85
